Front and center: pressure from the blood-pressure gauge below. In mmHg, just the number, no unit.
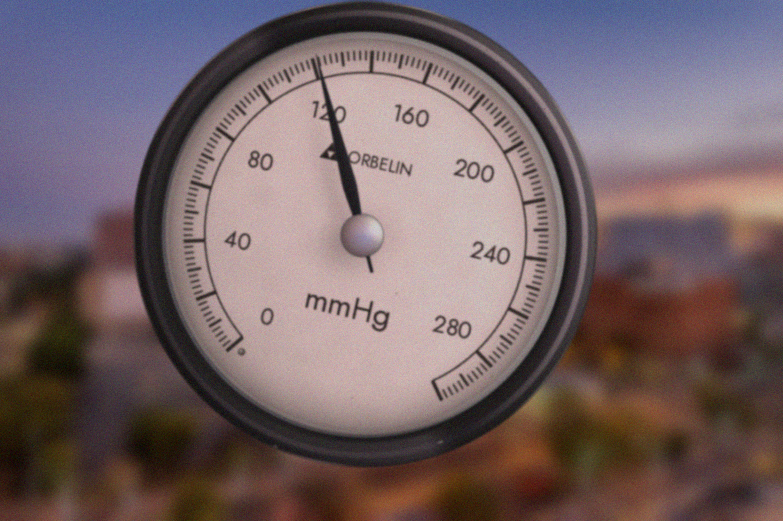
122
